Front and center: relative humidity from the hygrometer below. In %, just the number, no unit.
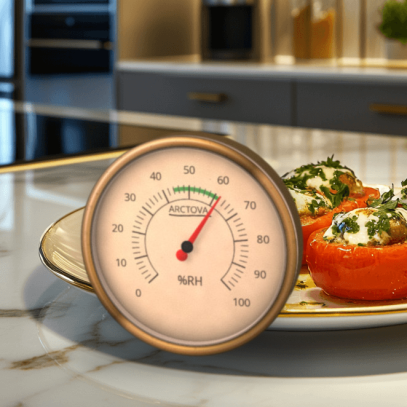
62
